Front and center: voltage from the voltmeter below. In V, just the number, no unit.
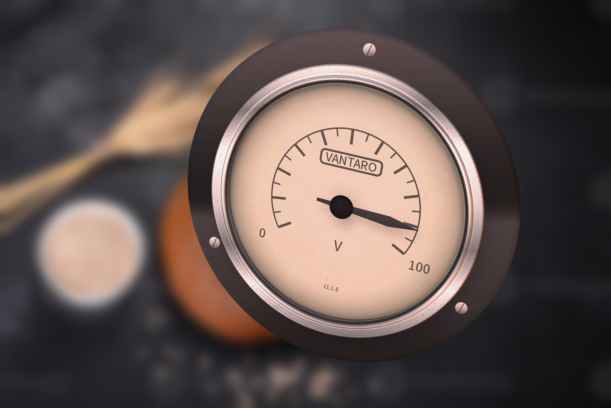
90
